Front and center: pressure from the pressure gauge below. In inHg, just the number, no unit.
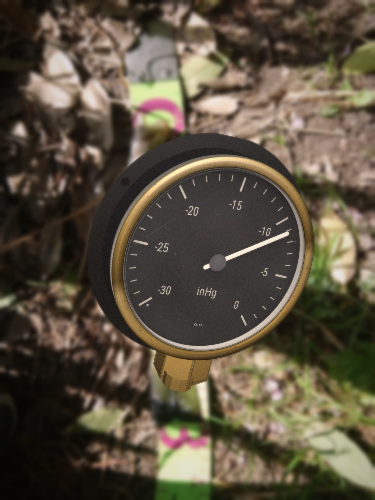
-9
